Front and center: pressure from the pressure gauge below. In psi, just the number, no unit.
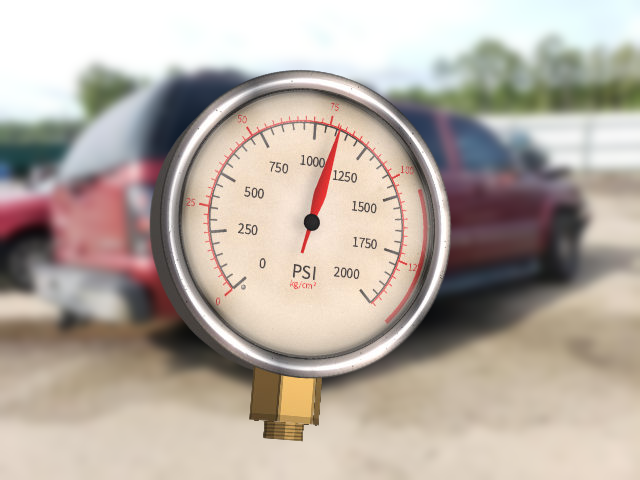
1100
